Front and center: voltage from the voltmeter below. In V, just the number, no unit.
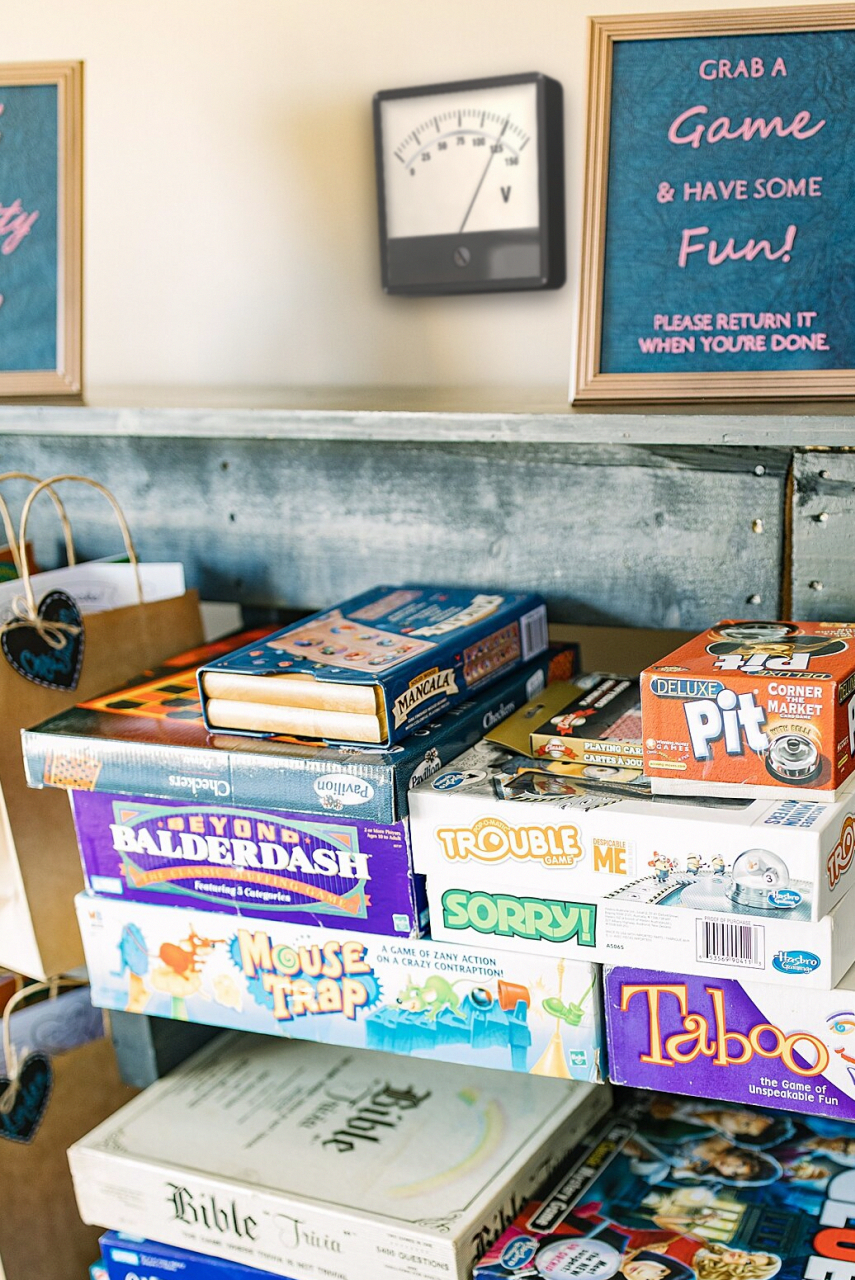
125
